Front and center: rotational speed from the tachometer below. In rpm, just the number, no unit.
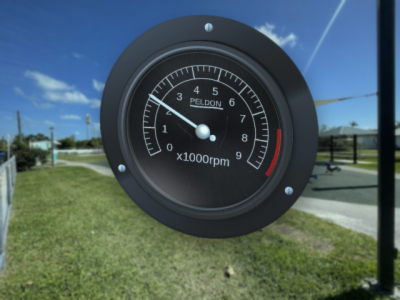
2200
